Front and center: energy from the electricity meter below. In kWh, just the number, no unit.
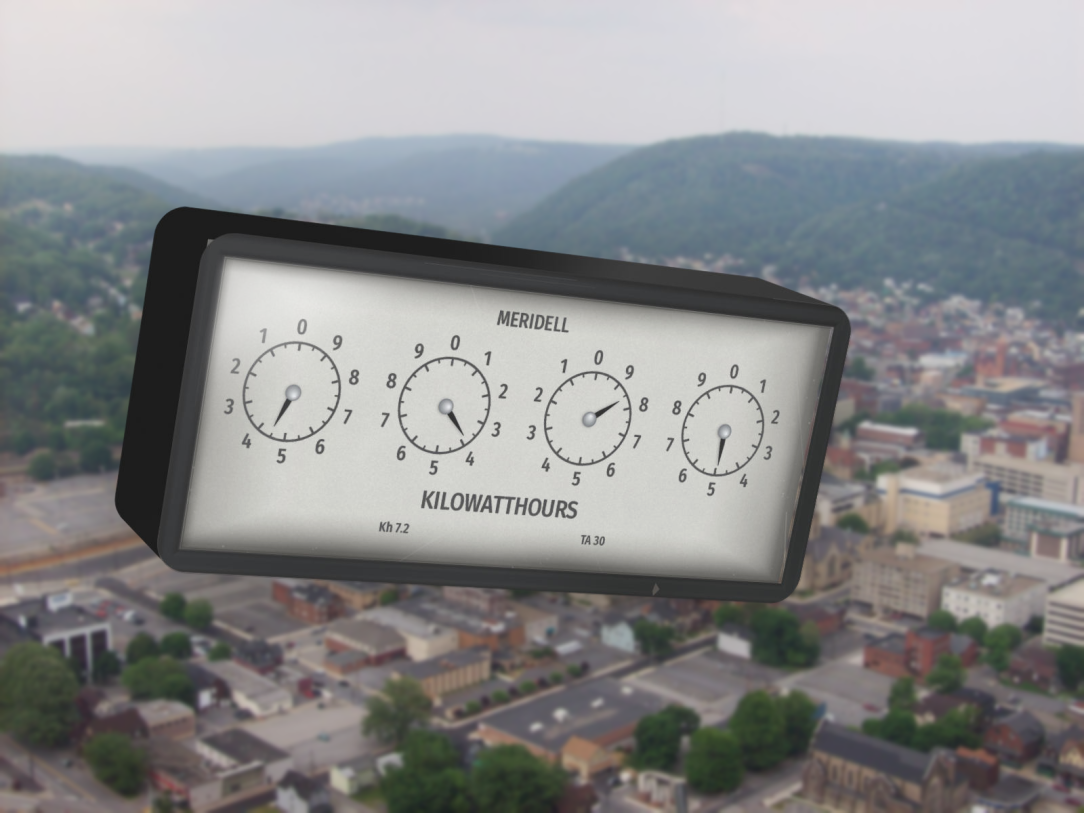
4385
